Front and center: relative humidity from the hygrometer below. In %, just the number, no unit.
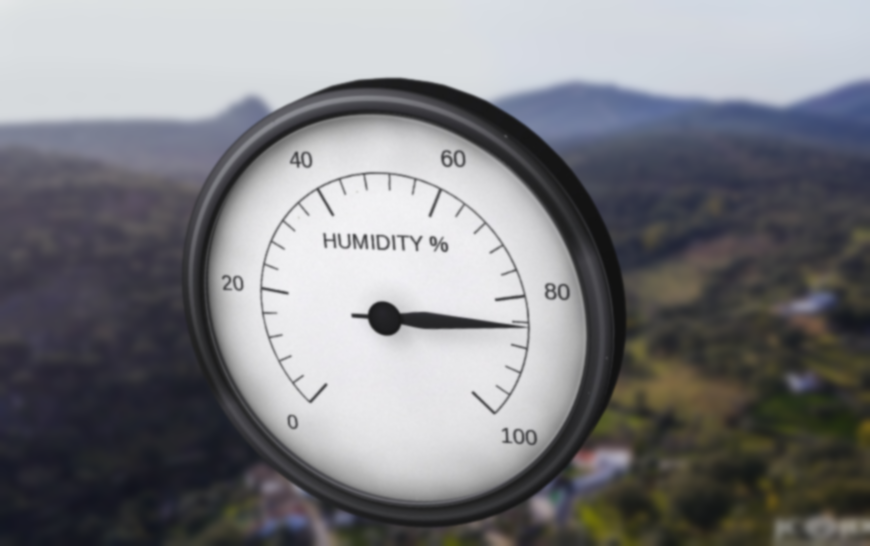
84
